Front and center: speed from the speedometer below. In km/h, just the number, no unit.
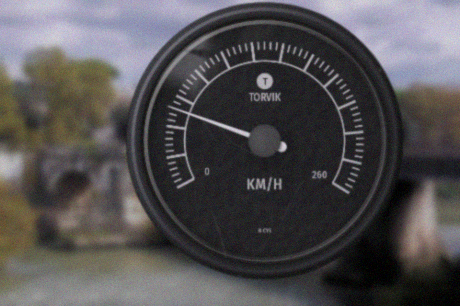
52
